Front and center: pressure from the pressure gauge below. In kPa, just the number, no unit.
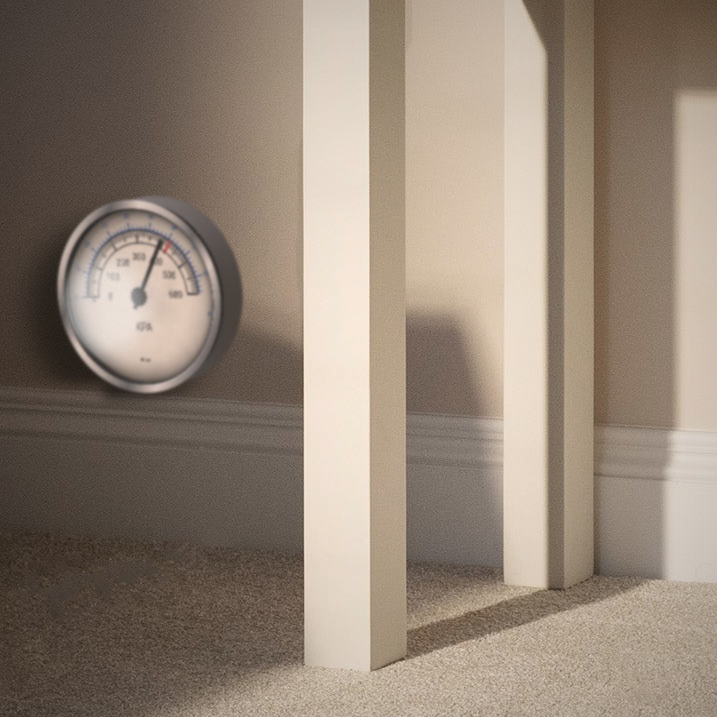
400
